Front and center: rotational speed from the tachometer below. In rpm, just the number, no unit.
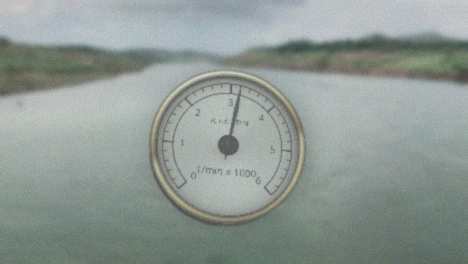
3200
